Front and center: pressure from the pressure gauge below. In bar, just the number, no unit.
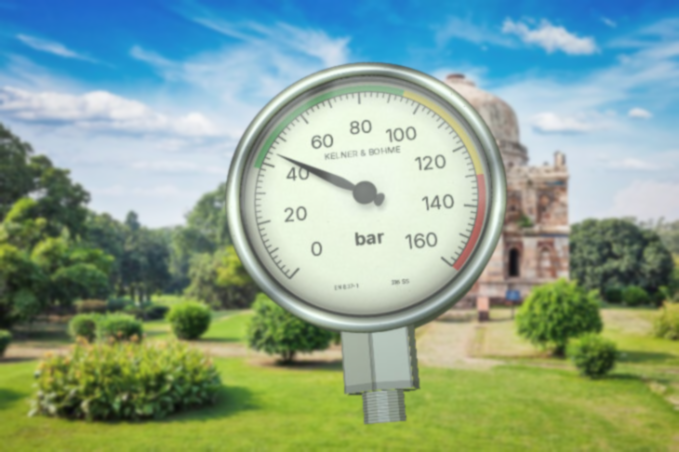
44
